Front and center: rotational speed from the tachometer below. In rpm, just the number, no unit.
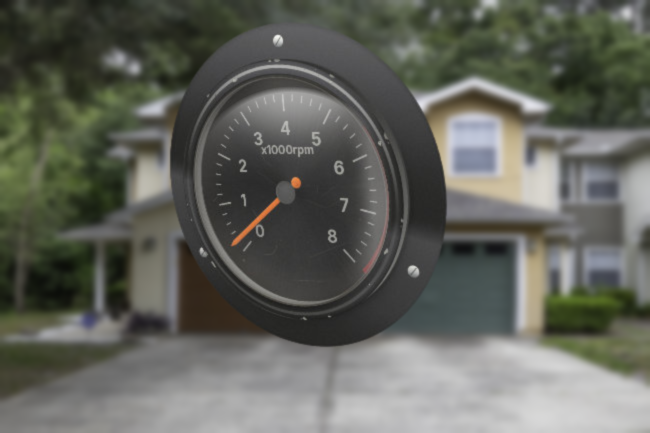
200
